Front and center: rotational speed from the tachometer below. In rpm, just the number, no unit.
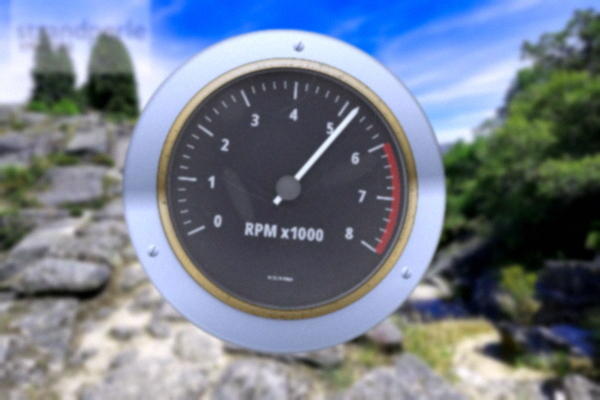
5200
